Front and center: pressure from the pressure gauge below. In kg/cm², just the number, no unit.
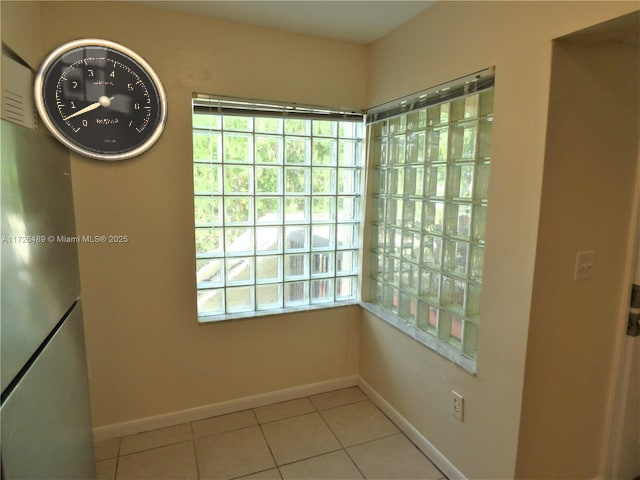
0.5
